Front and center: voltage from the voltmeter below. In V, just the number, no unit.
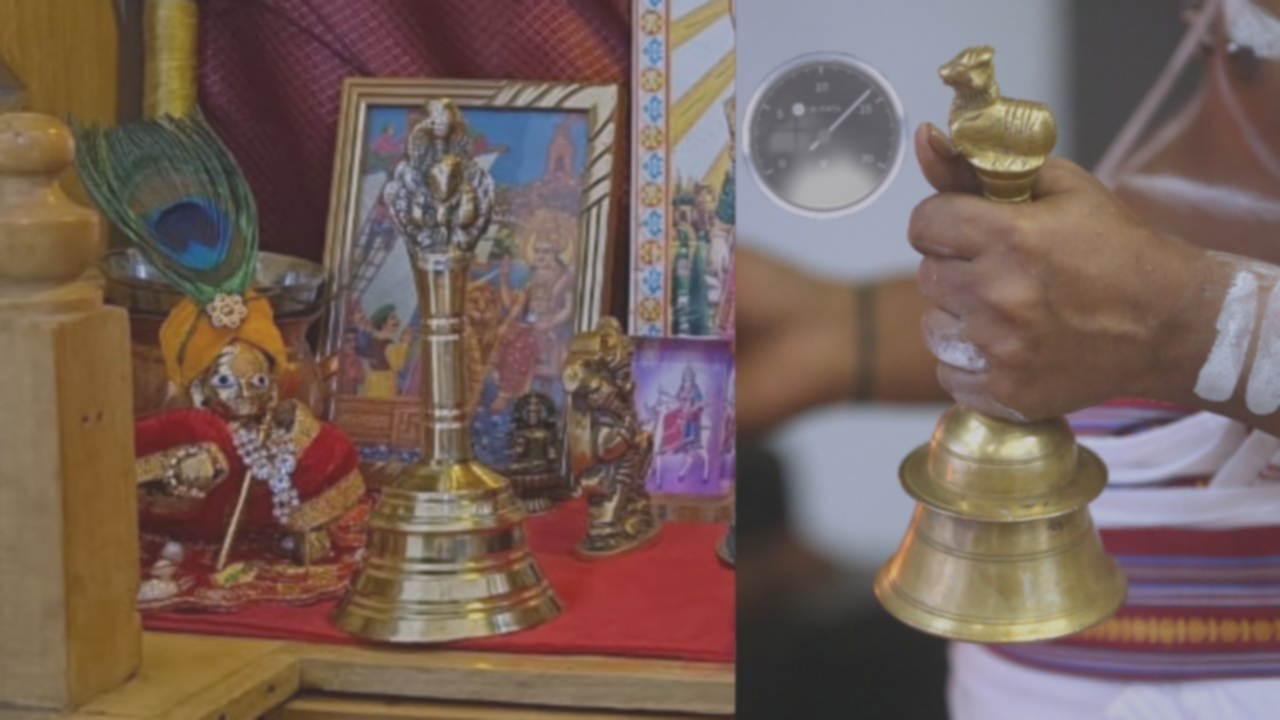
14
